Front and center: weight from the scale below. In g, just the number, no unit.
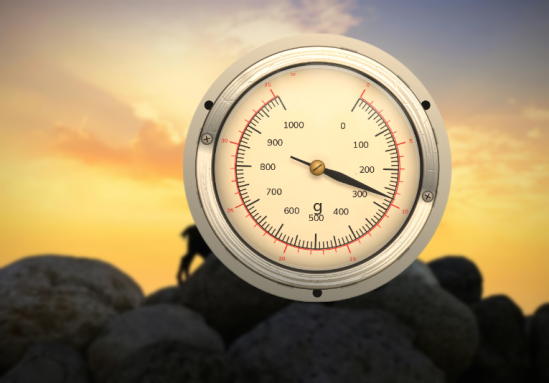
270
